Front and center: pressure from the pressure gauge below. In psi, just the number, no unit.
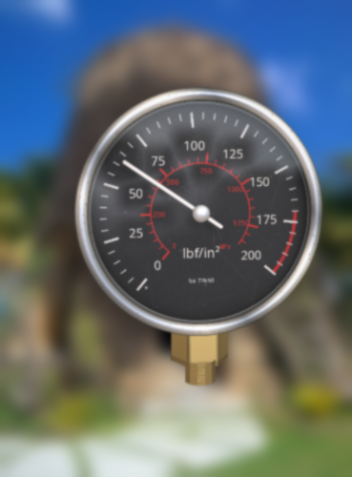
62.5
